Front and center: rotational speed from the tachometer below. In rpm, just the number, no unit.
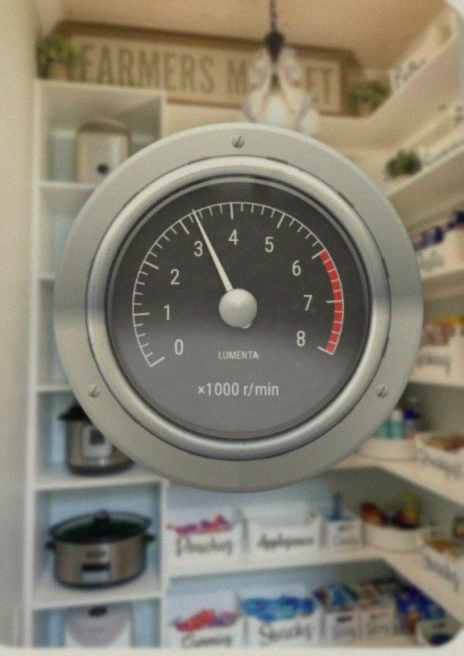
3300
